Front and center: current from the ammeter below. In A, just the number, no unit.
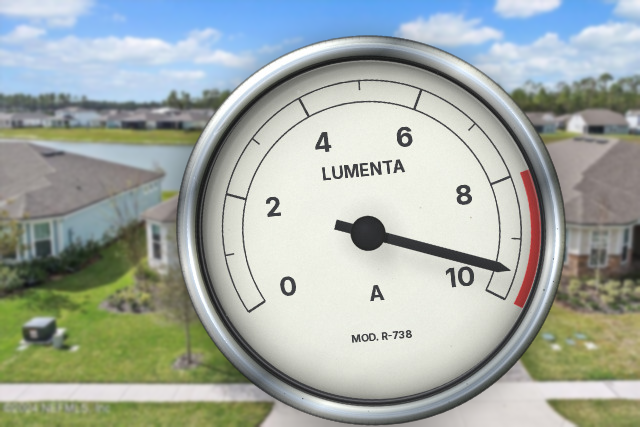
9.5
